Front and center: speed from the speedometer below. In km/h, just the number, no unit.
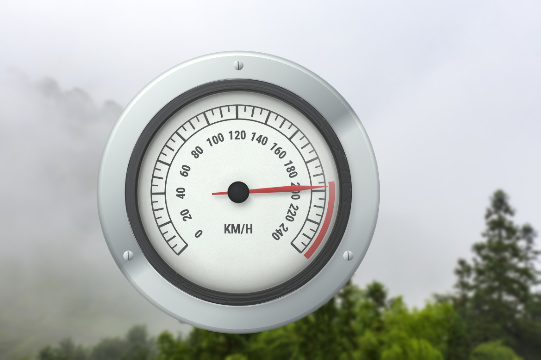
197.5
